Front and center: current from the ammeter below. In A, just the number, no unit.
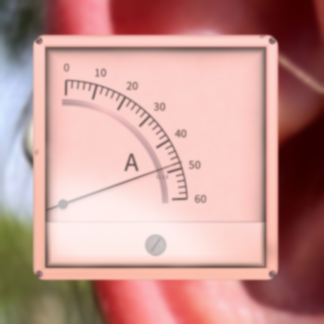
48
